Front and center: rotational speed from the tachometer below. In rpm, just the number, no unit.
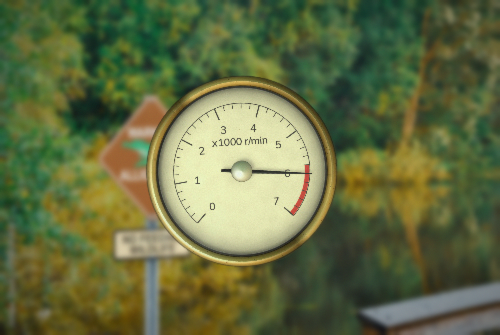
6000
